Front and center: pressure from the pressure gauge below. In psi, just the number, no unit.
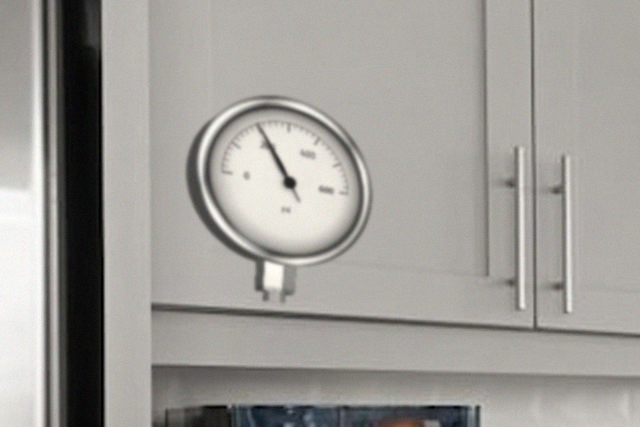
200
